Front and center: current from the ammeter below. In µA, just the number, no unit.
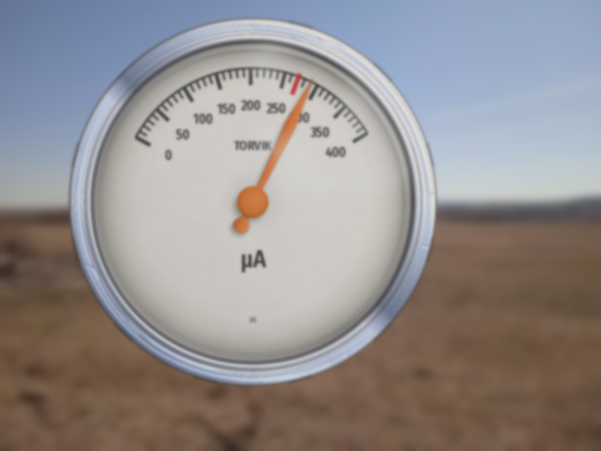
290
